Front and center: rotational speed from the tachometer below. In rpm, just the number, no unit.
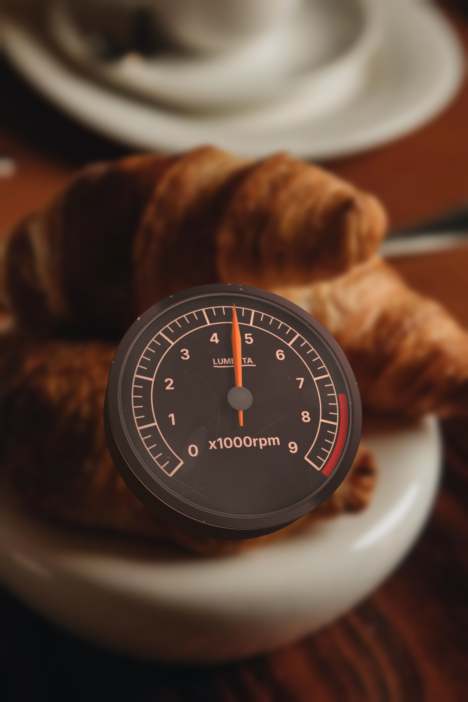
4600
